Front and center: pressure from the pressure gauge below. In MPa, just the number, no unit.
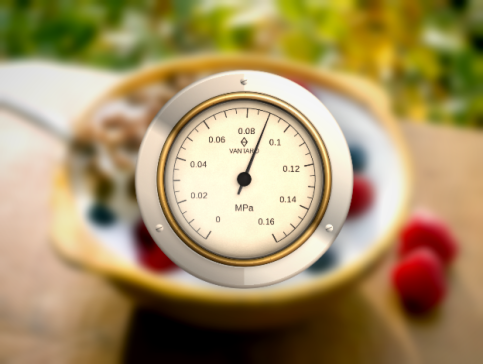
0.09
